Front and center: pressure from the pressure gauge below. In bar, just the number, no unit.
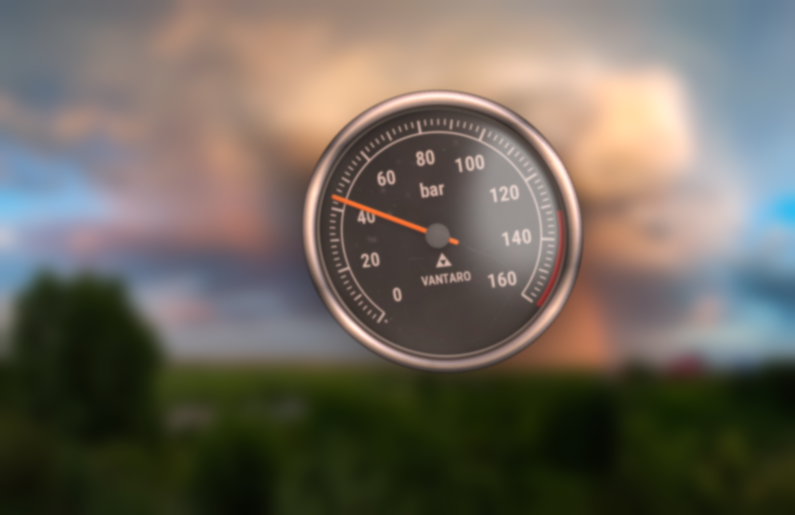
44
